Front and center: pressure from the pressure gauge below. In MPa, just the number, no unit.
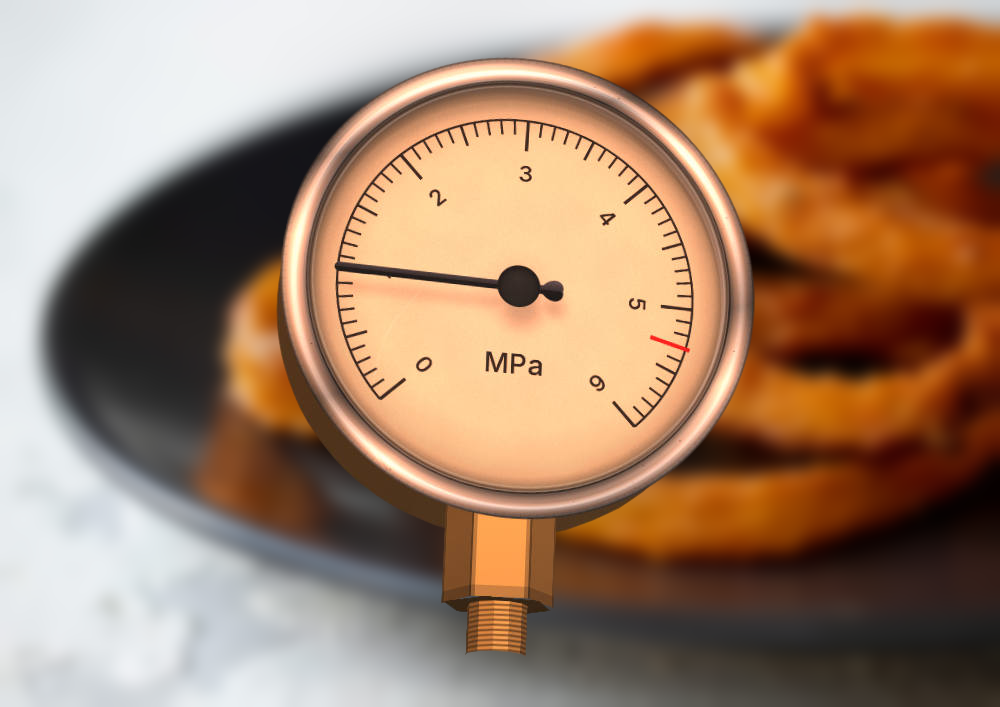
1
